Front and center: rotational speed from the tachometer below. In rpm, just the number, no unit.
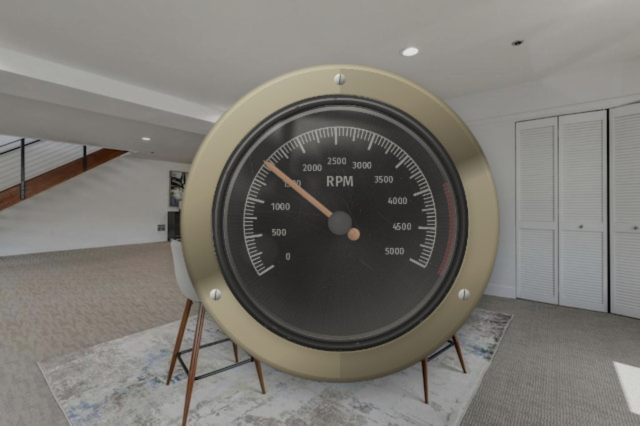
1500
